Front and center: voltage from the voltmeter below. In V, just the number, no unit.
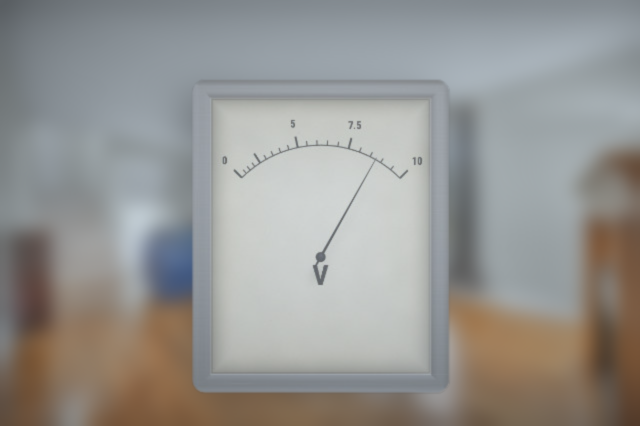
8.75
